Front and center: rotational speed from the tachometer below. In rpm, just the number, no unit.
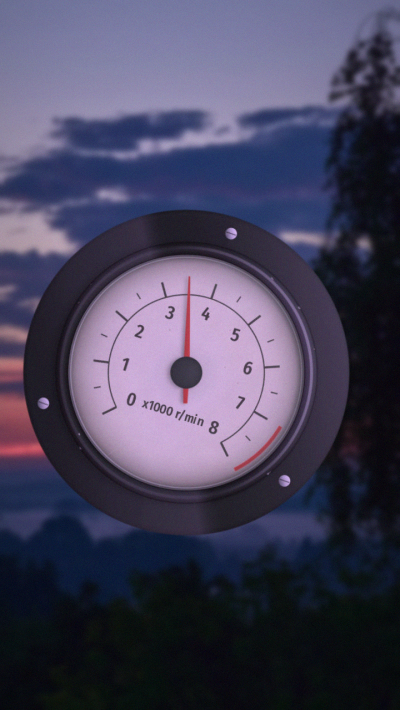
3500
